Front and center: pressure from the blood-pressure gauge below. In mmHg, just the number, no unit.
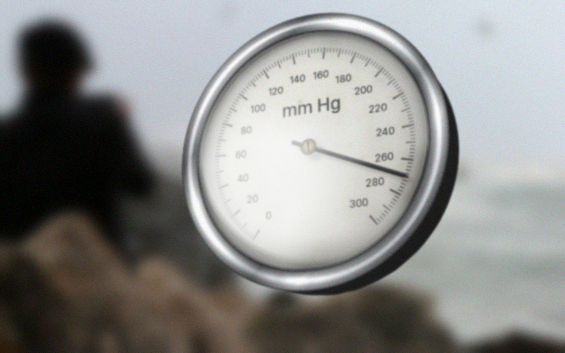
270
